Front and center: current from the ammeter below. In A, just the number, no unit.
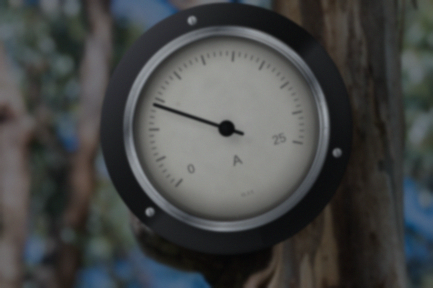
7
